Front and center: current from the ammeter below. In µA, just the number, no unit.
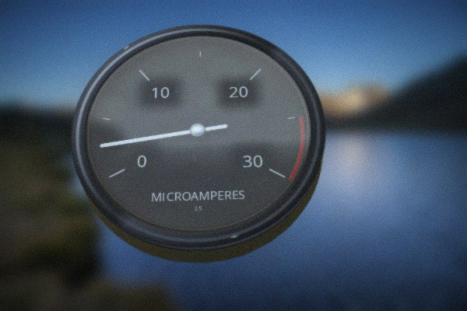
2.5
